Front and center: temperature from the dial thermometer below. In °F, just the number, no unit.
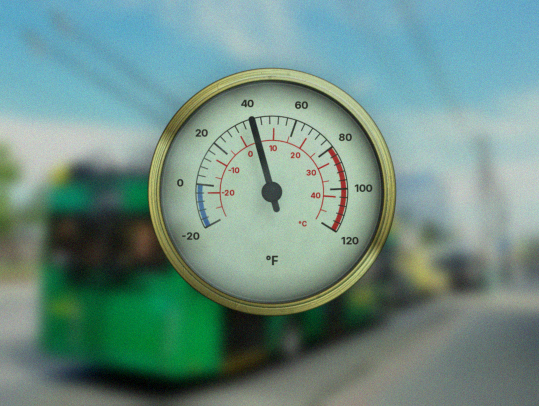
40
